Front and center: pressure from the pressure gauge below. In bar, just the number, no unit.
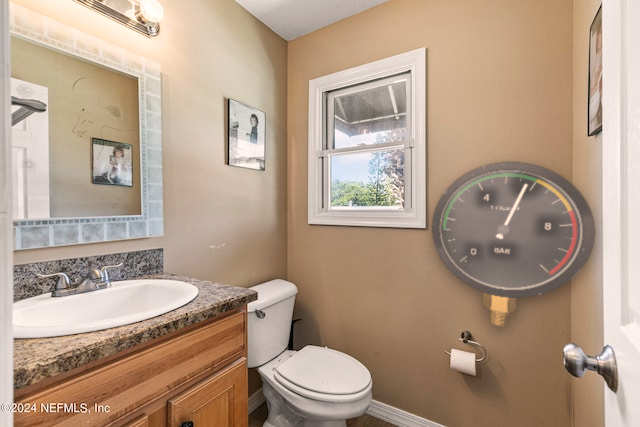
5.75
